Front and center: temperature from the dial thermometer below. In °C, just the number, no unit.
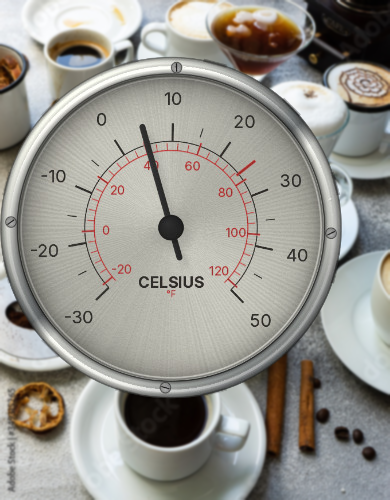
5
